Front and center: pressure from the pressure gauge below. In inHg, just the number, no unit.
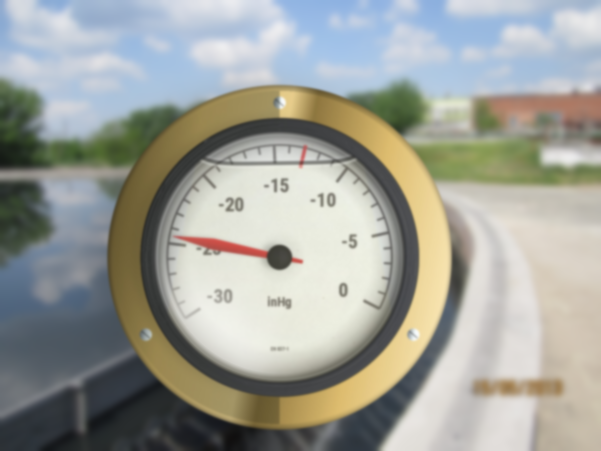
-24.5
